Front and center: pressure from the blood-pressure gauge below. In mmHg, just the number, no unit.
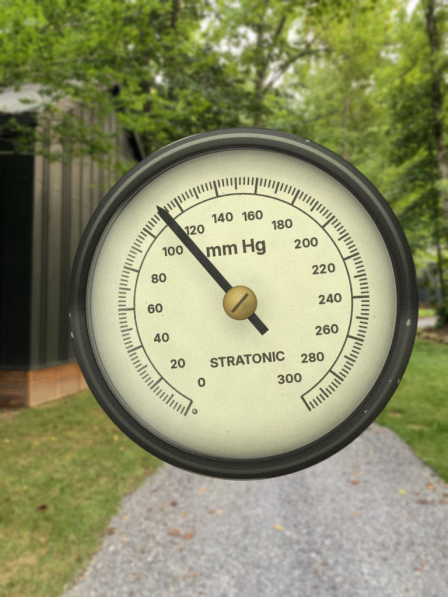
112
